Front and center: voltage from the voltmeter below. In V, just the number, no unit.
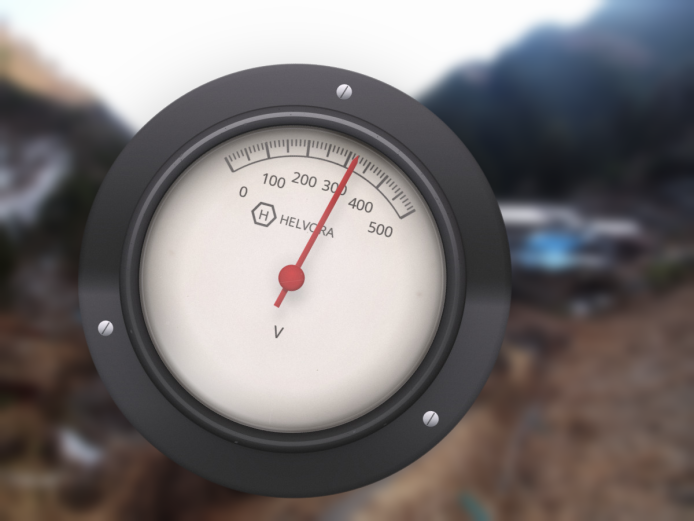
320
